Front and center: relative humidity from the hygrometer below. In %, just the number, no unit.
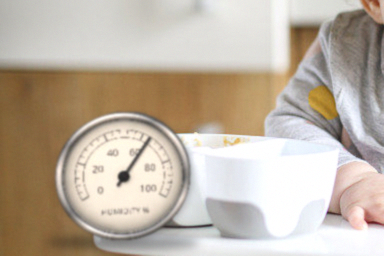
64
